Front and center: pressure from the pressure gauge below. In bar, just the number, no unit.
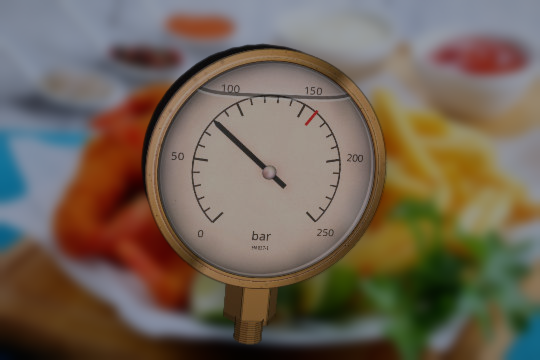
80
